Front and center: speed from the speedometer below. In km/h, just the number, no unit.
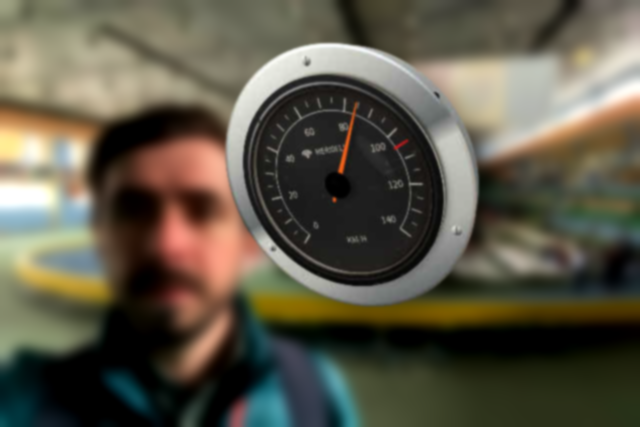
85
